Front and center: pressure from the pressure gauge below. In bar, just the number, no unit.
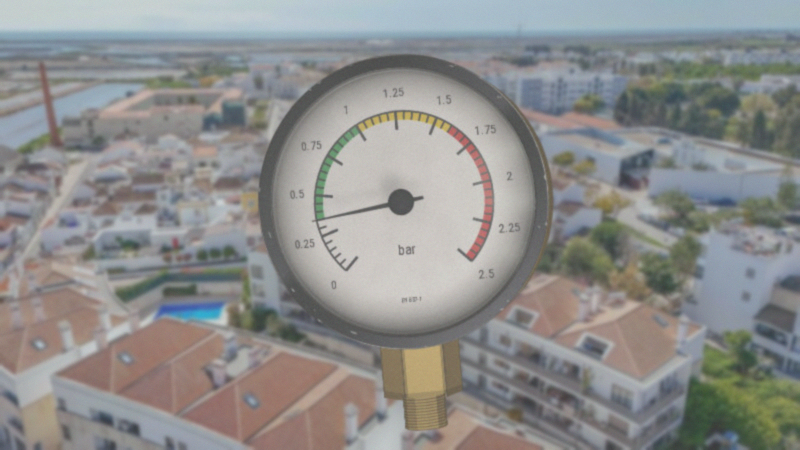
0.35
